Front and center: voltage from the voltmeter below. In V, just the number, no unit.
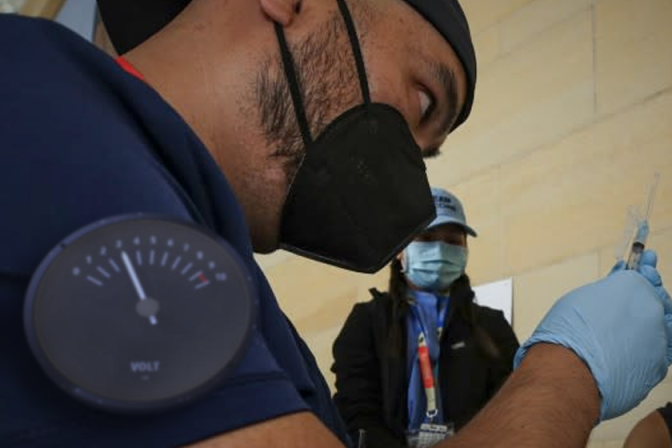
3
